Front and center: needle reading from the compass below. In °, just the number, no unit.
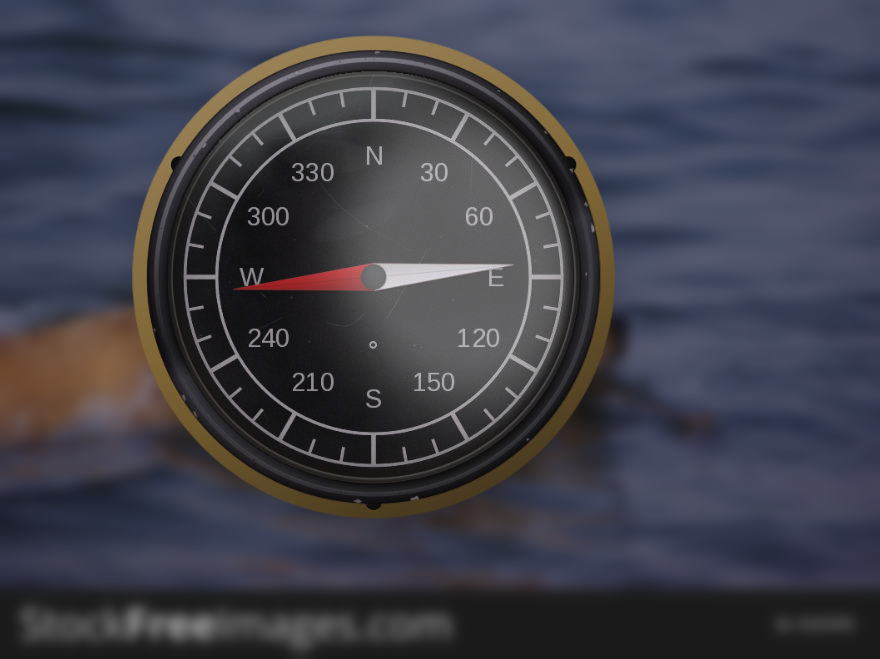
265
